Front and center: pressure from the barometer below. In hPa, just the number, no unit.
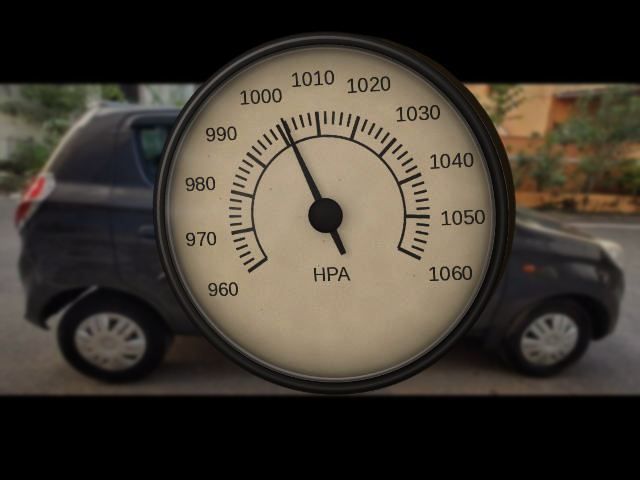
1002
